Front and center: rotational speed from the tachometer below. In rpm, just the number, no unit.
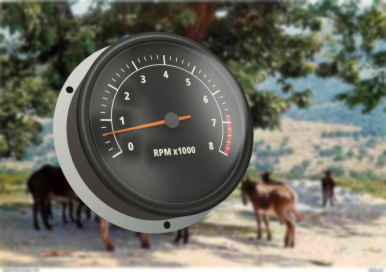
600
